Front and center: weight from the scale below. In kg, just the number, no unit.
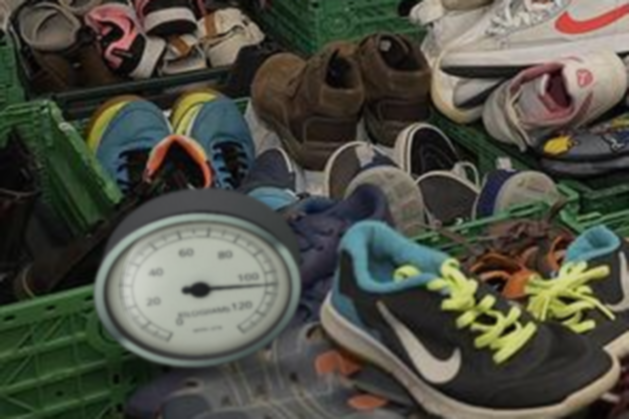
105
